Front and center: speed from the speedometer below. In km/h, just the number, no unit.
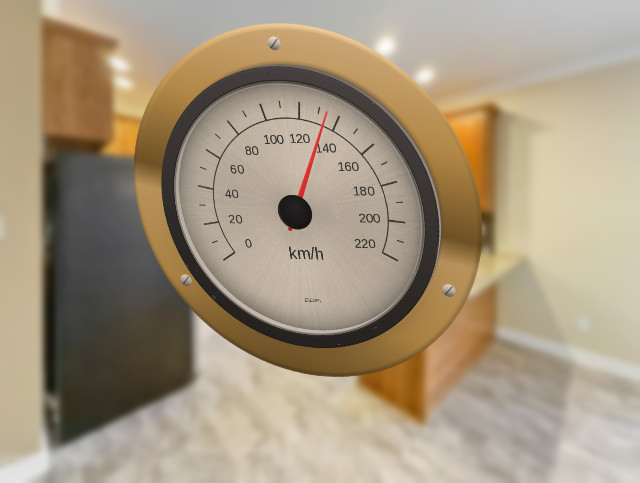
135
